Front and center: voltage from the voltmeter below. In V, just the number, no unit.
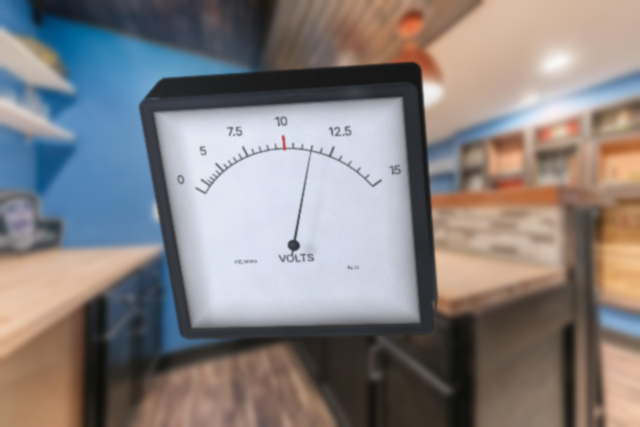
11.5
